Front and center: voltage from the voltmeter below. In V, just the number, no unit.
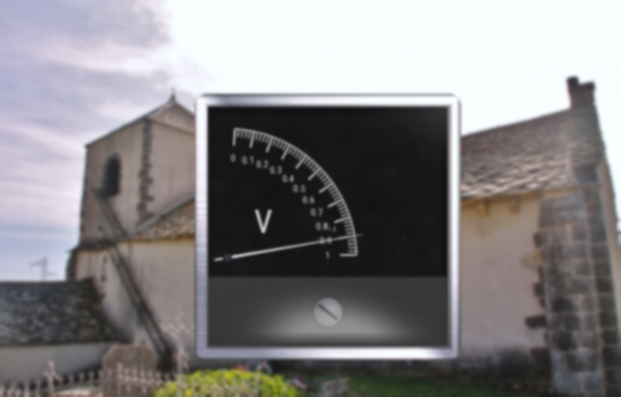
0.9
